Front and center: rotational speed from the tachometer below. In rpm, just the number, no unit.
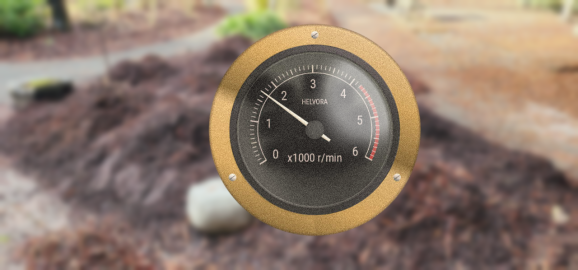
1700
